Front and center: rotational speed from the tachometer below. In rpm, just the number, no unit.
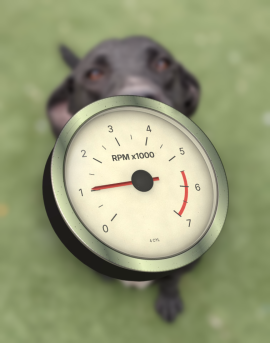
1000
